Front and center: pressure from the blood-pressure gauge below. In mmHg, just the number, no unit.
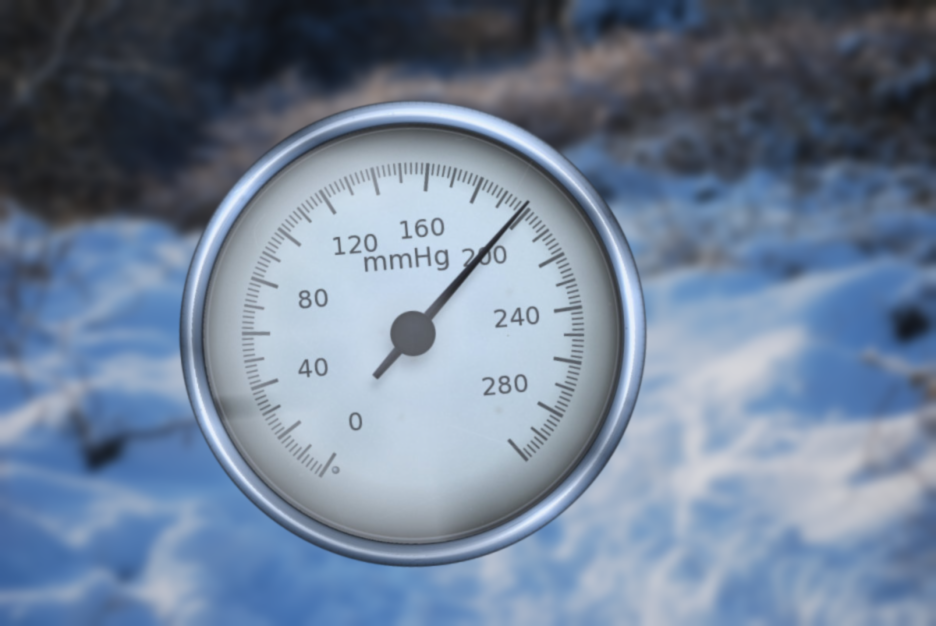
198
